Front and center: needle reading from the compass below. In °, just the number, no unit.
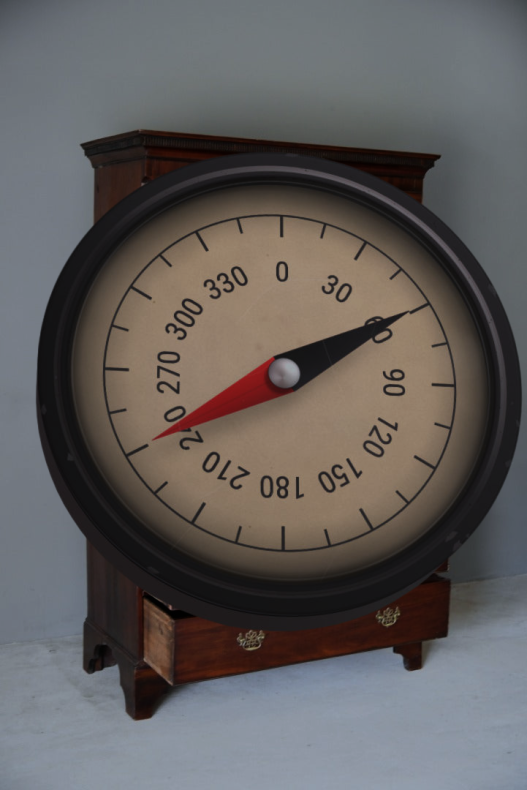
240
